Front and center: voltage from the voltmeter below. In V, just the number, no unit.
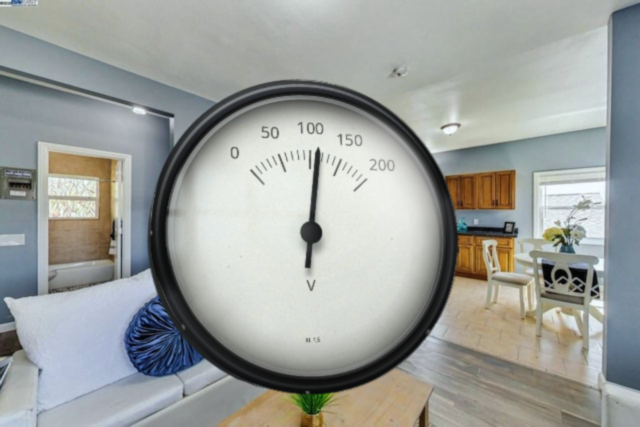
110
